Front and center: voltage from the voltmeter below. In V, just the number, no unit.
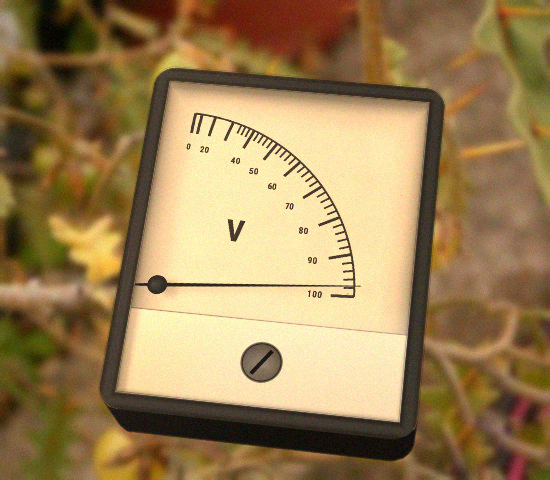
98
